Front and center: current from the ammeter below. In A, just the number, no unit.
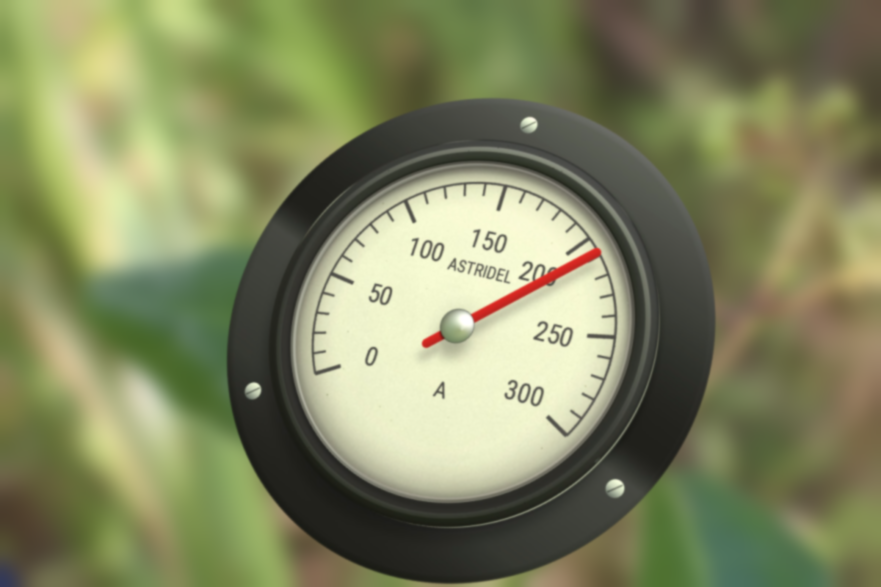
210
